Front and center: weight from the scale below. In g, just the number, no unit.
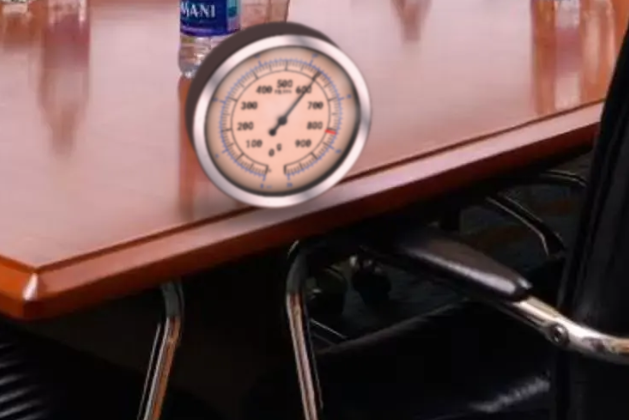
600
